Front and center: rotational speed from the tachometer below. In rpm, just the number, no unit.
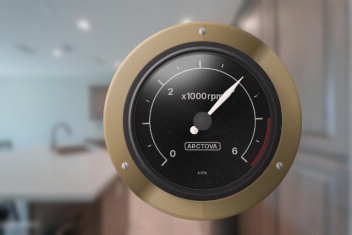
4000
